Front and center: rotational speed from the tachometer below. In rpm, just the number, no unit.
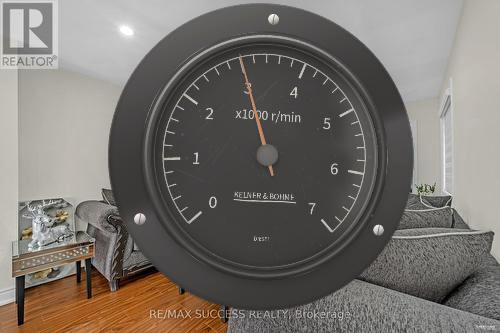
3000
